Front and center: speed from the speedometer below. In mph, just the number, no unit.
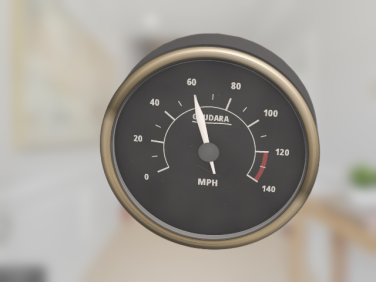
60
